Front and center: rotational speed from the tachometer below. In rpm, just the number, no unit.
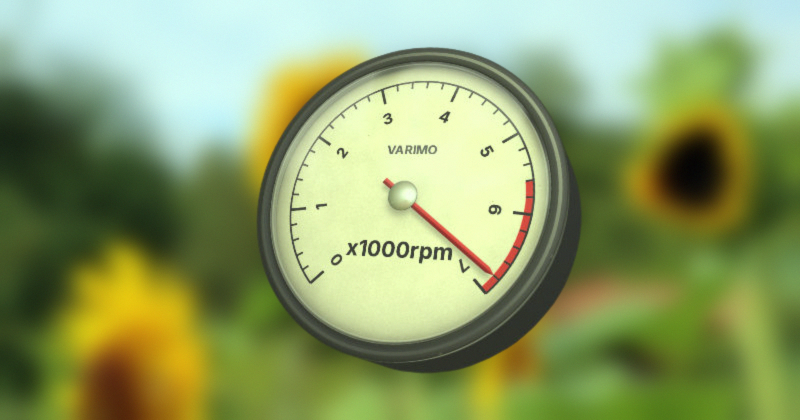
6800
